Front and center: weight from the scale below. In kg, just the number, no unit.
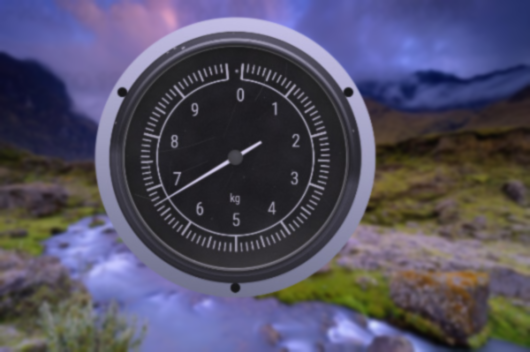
6.7
